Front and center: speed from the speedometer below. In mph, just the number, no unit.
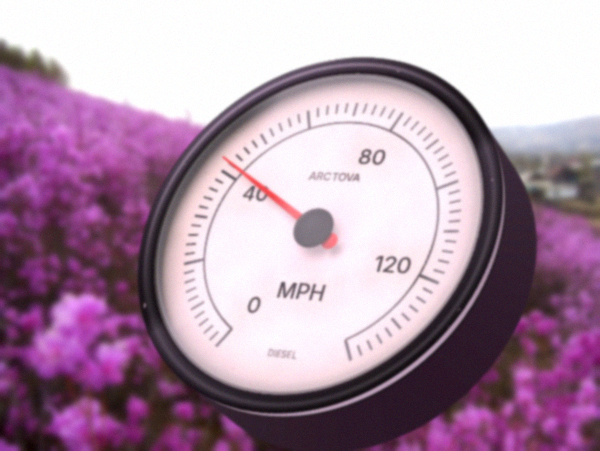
42
